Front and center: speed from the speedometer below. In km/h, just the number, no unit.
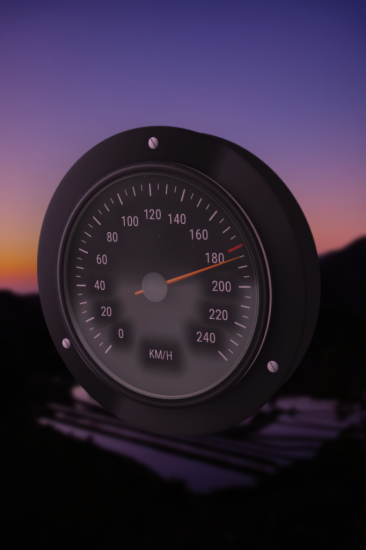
185
